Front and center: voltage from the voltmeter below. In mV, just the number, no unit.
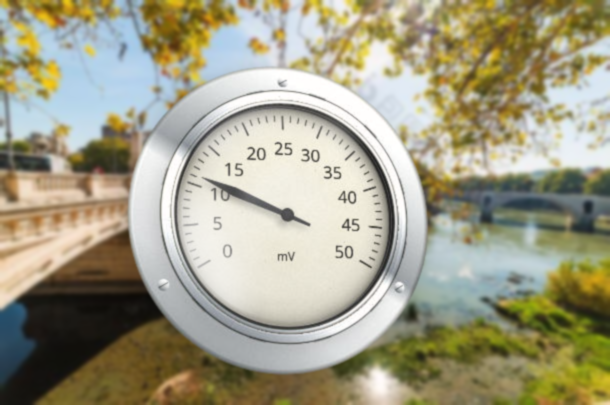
11
